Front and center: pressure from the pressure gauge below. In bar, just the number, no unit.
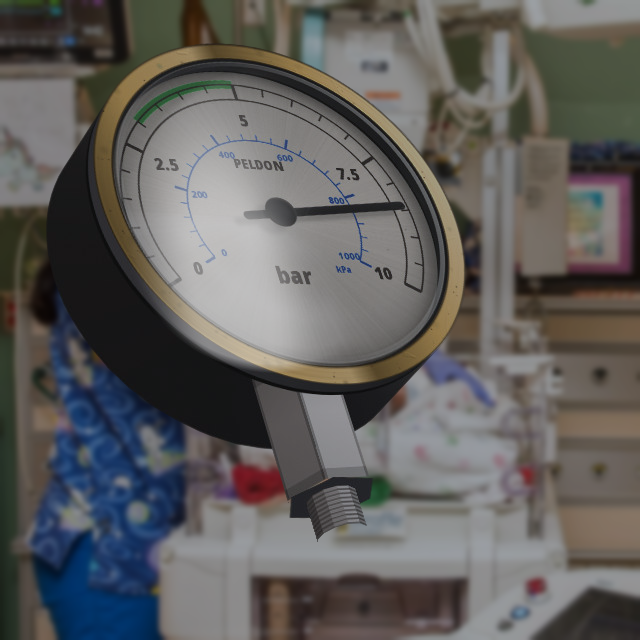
8.5
